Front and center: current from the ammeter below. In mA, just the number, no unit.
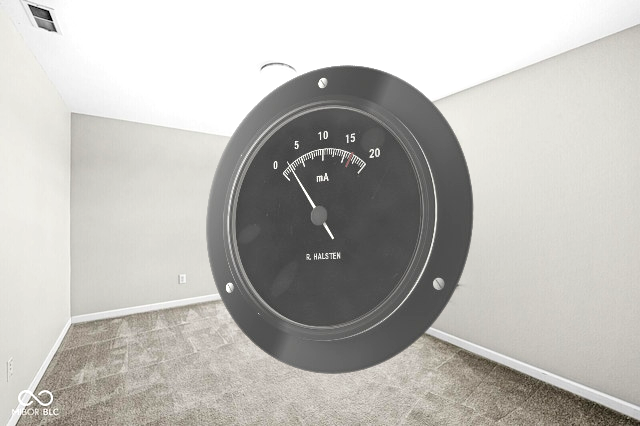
2.5
